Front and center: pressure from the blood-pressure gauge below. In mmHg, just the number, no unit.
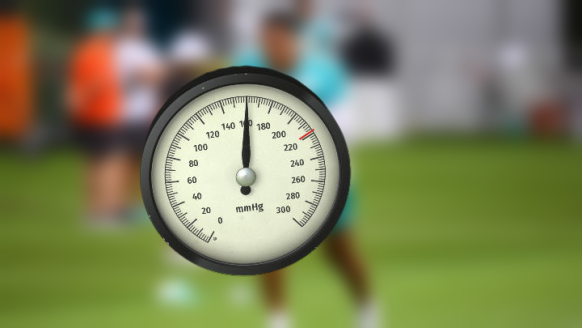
160
